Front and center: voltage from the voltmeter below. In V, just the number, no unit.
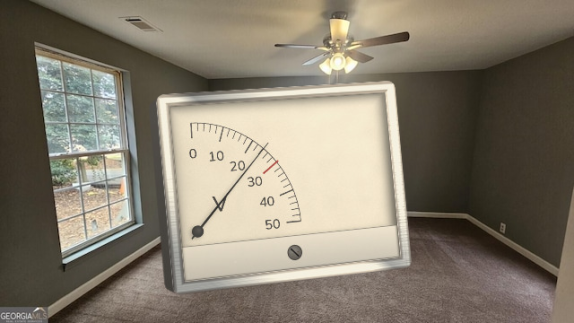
24
